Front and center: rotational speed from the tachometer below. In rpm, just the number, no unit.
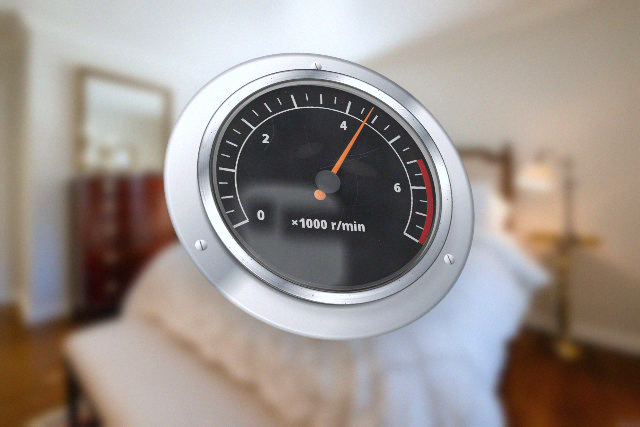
4375
